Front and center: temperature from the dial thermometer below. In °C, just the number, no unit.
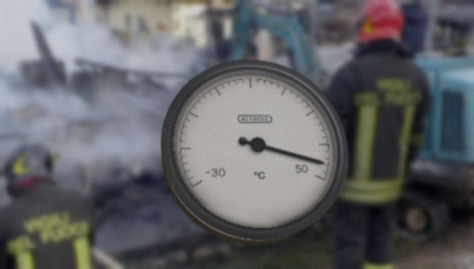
46
